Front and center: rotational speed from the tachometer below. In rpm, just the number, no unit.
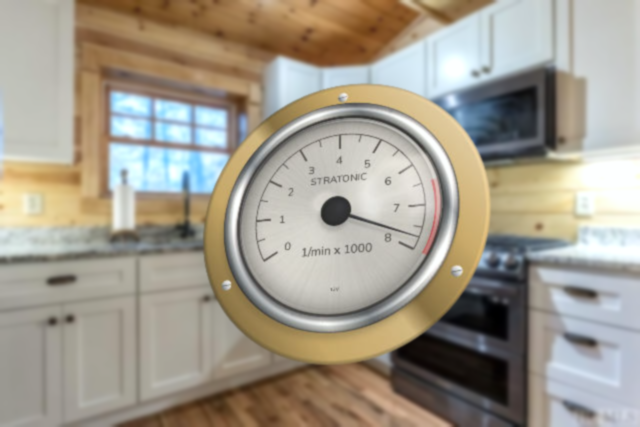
7750
